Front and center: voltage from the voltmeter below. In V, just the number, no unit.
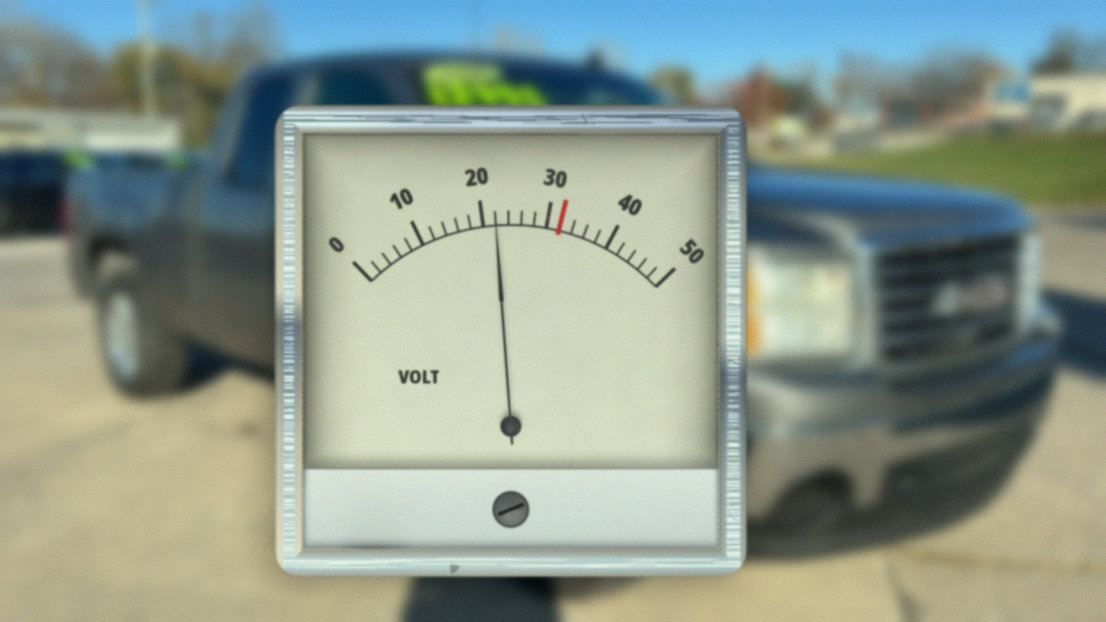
22
